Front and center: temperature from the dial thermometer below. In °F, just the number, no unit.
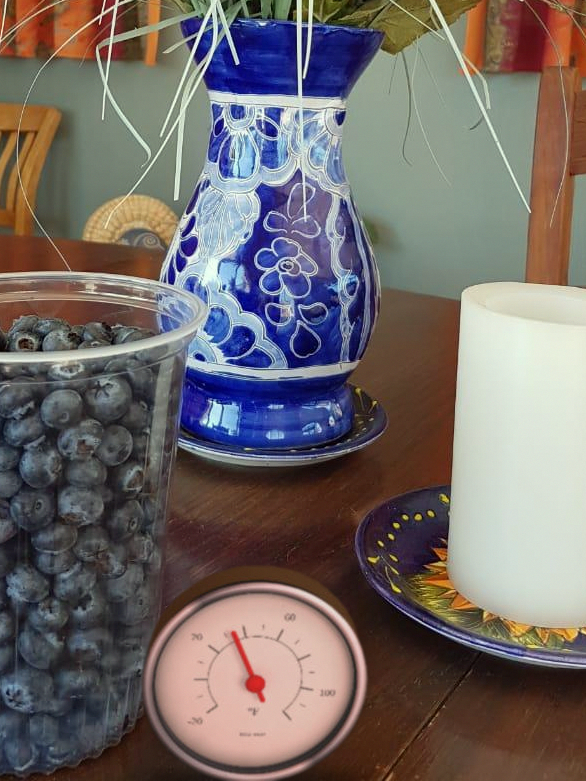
35
